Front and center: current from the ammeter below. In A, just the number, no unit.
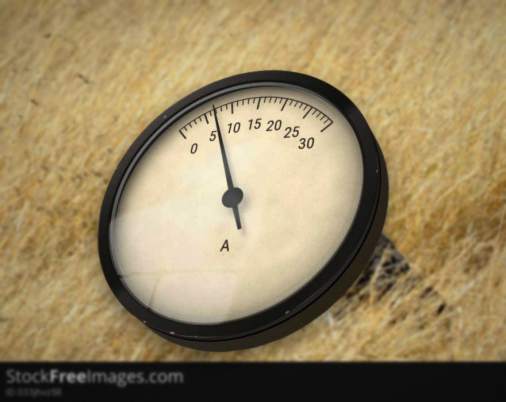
7
